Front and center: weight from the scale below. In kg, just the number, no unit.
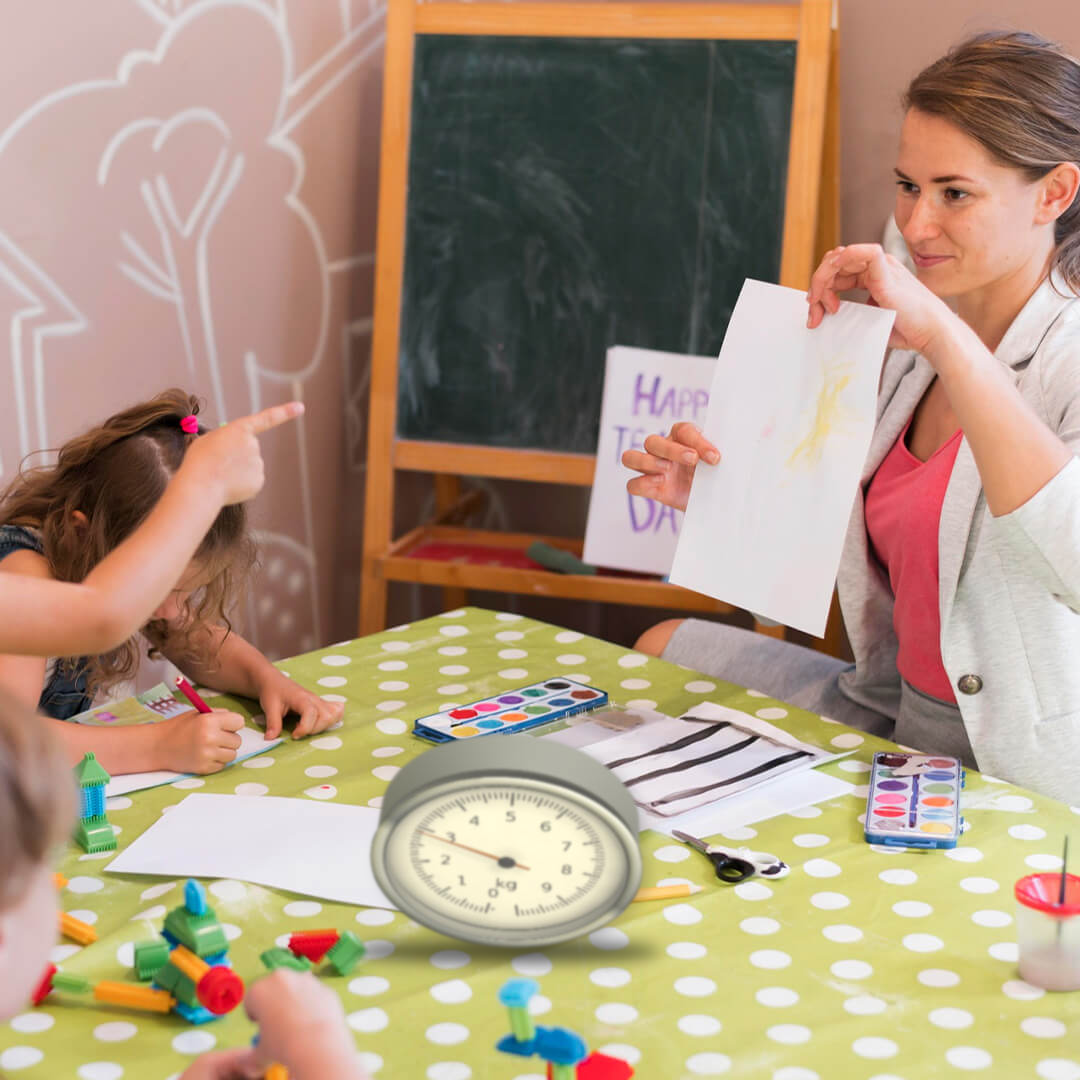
3
